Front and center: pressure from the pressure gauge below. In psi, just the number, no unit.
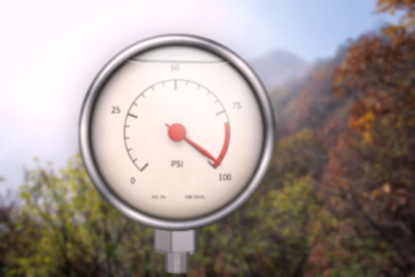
97.5
